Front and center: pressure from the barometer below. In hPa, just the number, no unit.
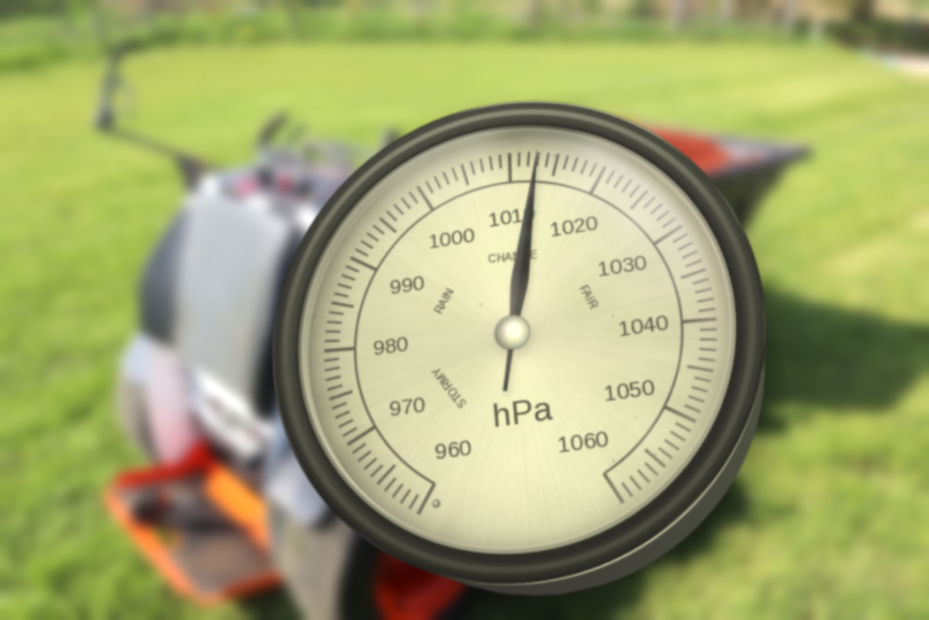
1013
